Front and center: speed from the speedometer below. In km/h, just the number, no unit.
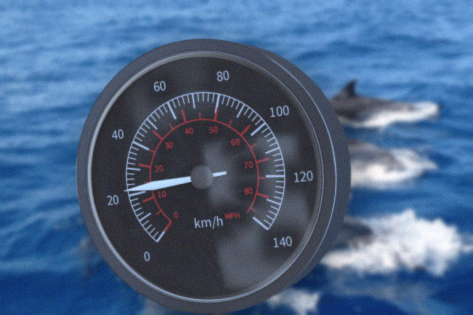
22
